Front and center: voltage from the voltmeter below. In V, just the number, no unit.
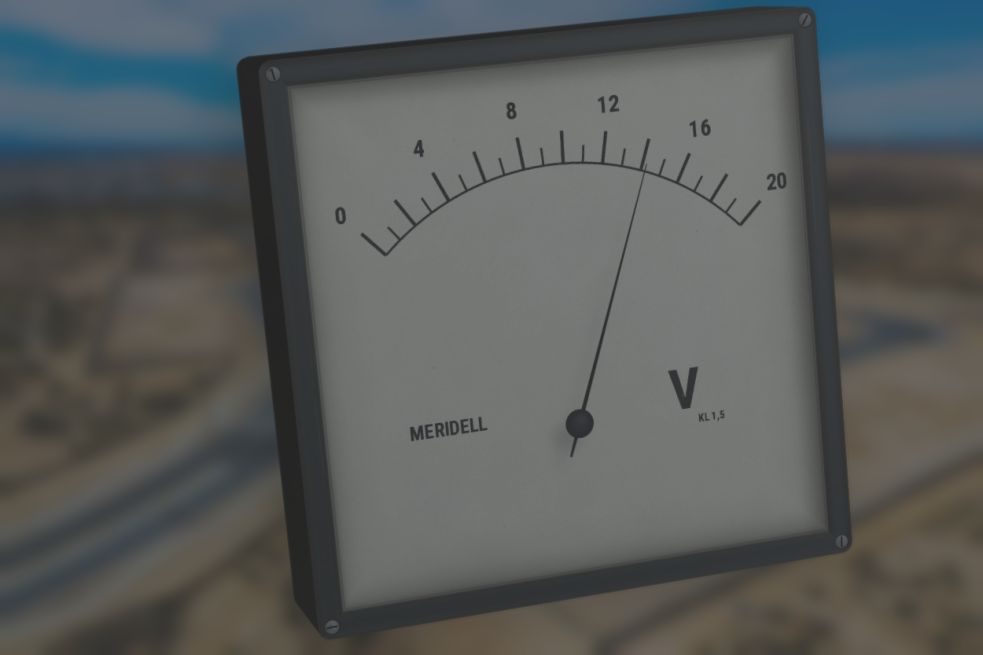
14
